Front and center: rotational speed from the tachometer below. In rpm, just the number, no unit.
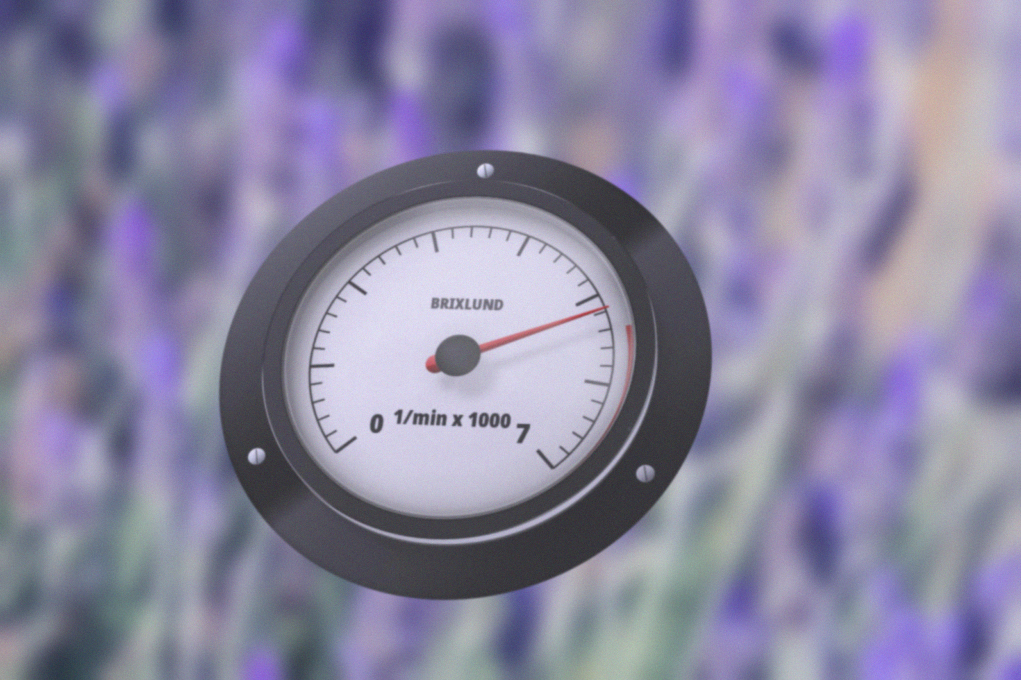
5200
